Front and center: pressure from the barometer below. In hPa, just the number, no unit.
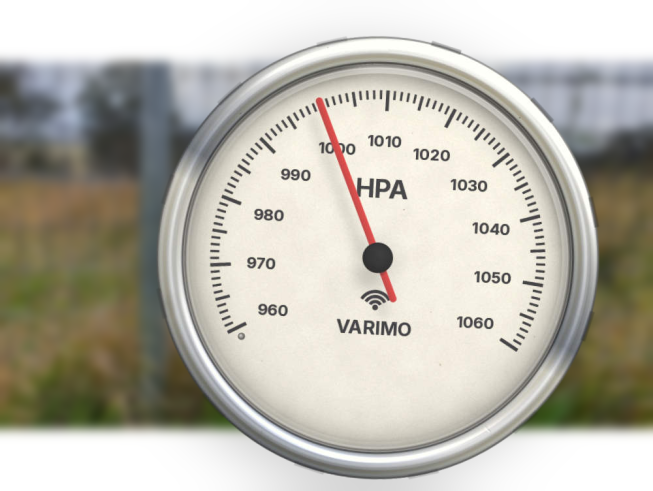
1000
